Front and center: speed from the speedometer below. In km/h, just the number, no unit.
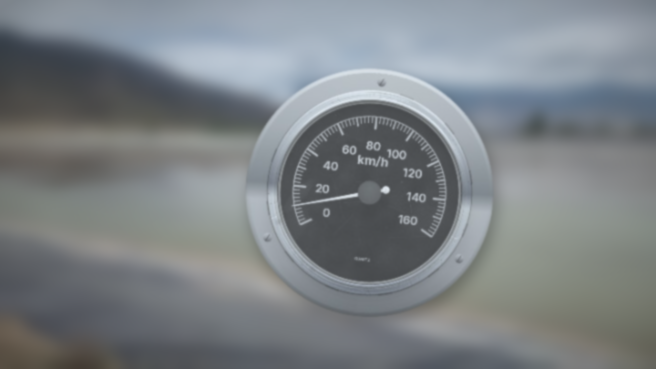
10
